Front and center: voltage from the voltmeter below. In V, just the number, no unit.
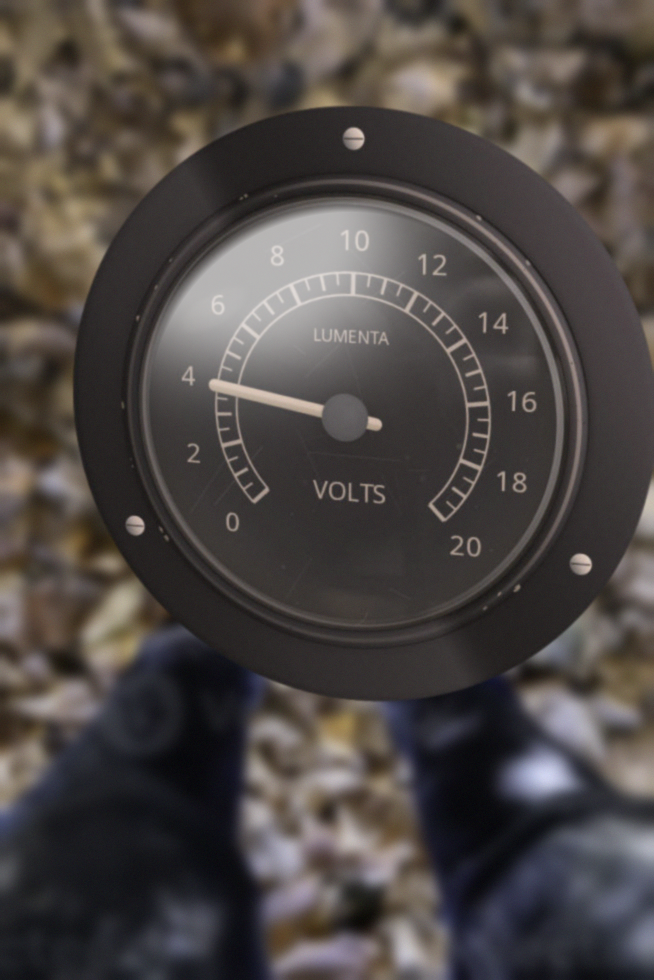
4
